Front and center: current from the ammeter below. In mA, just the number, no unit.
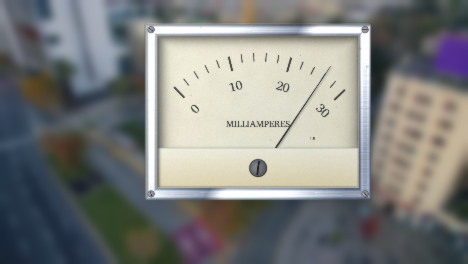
26
